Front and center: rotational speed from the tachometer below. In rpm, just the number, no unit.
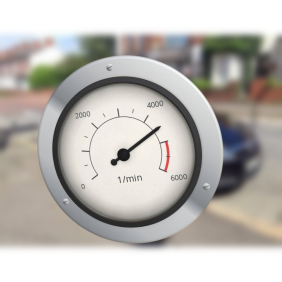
4500
